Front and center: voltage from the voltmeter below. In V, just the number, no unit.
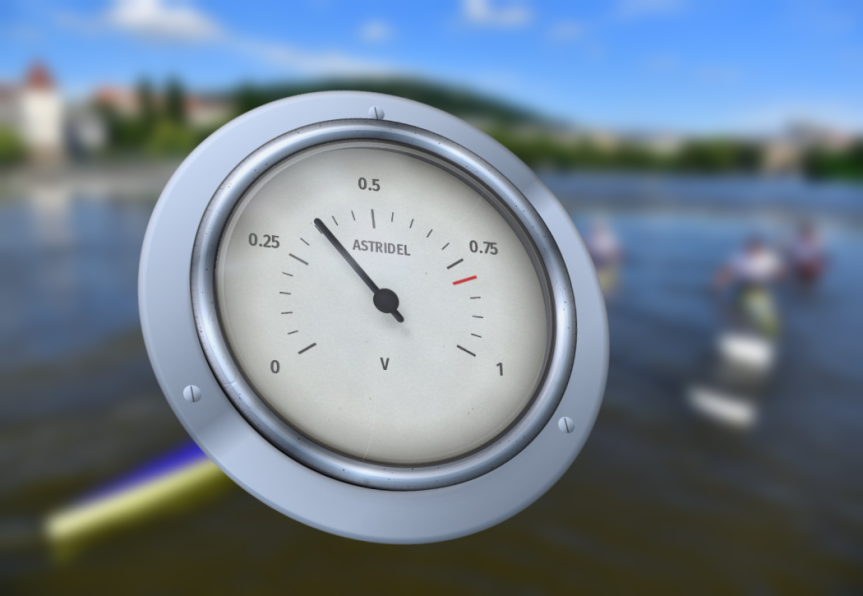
0.35
